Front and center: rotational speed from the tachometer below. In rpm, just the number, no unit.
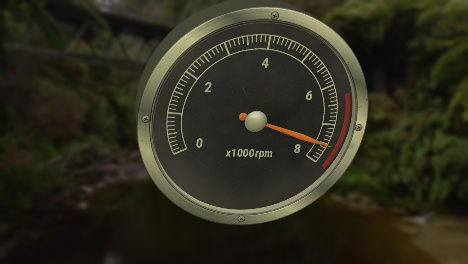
7500
